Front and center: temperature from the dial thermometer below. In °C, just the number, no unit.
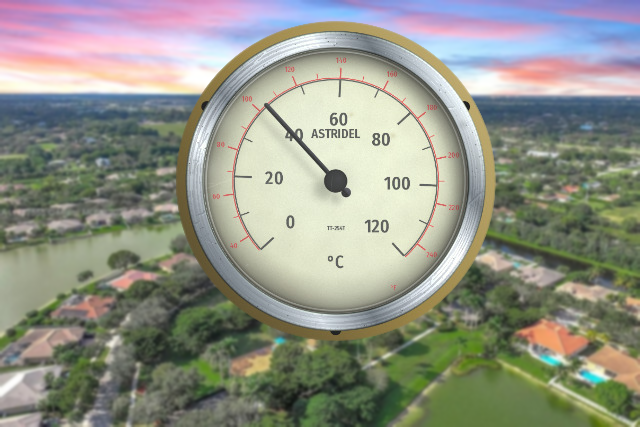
40
